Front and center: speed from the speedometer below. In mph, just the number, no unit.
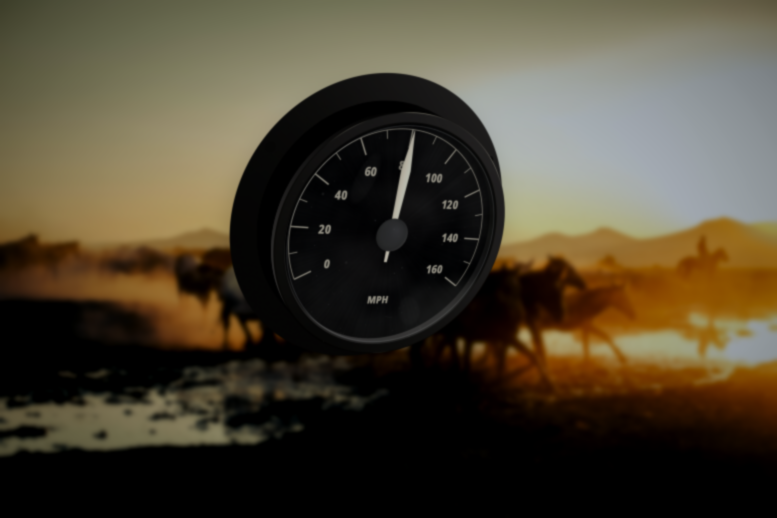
80
